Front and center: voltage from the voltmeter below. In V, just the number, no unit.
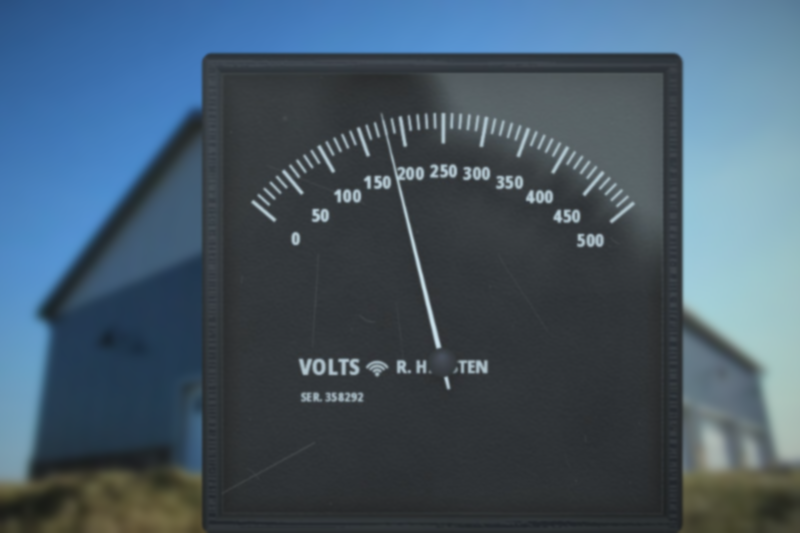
180
